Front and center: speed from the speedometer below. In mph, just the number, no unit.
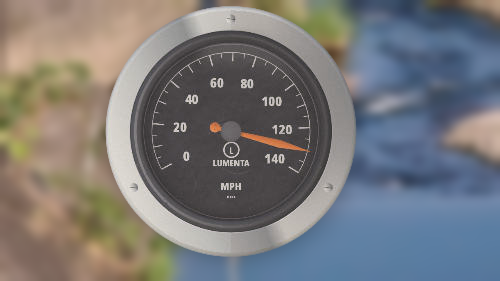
130
